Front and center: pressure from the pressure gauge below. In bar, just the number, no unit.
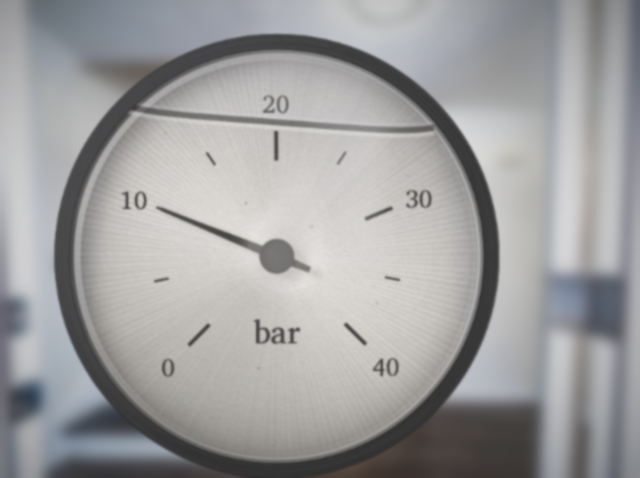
10
